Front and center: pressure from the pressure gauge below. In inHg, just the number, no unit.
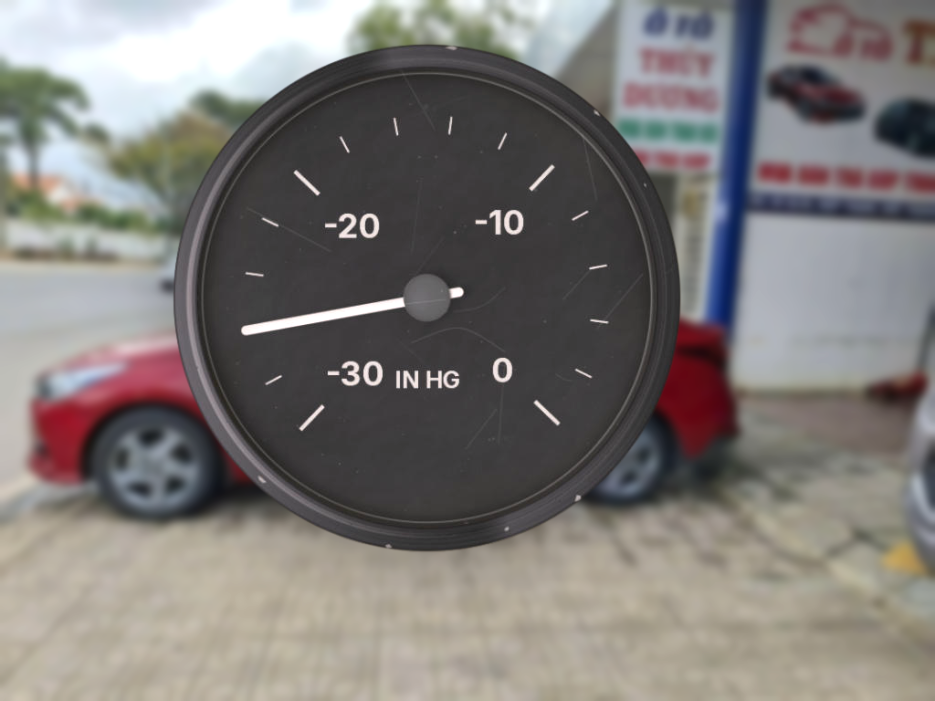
-26
